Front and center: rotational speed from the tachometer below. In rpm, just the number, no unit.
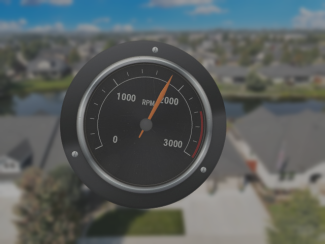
1800
